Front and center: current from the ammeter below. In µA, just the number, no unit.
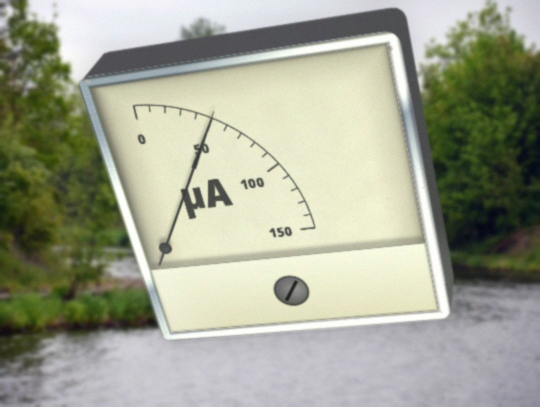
50
